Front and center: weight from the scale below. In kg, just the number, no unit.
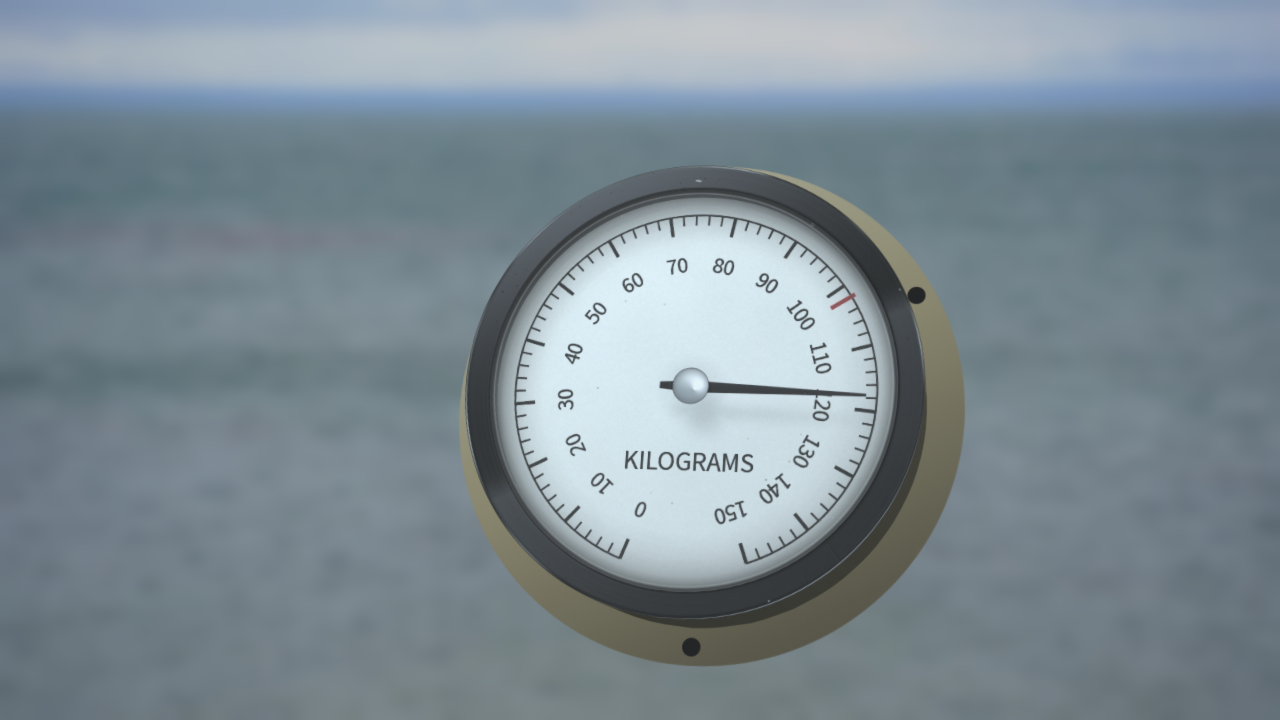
118
